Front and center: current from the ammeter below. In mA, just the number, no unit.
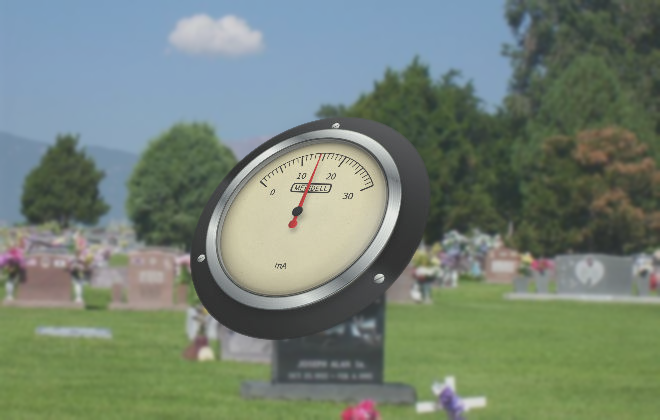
15
